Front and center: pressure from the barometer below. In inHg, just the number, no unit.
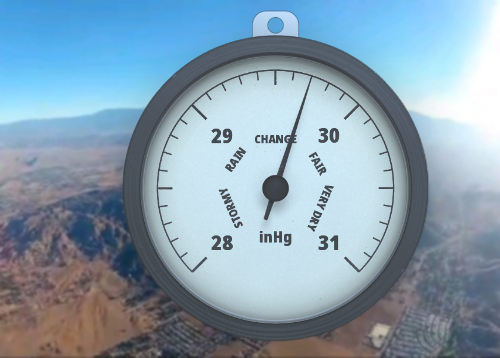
29.7
